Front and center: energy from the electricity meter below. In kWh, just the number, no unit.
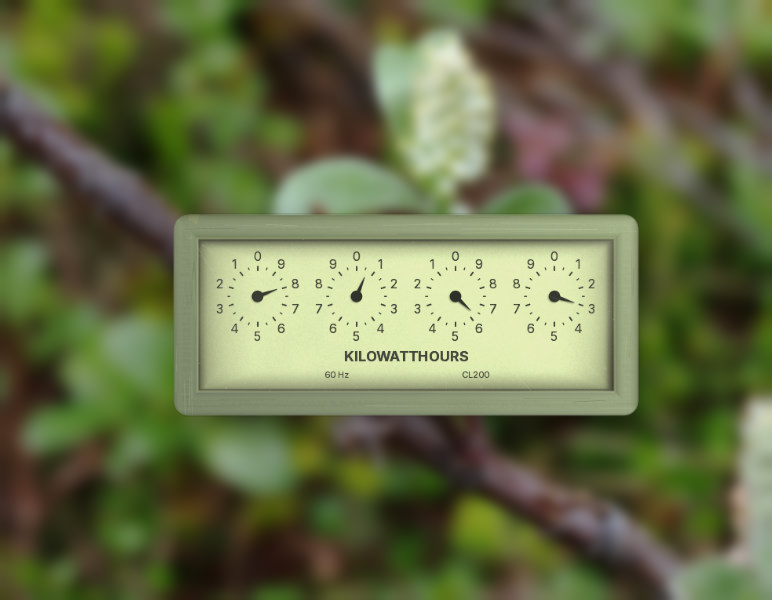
8063
